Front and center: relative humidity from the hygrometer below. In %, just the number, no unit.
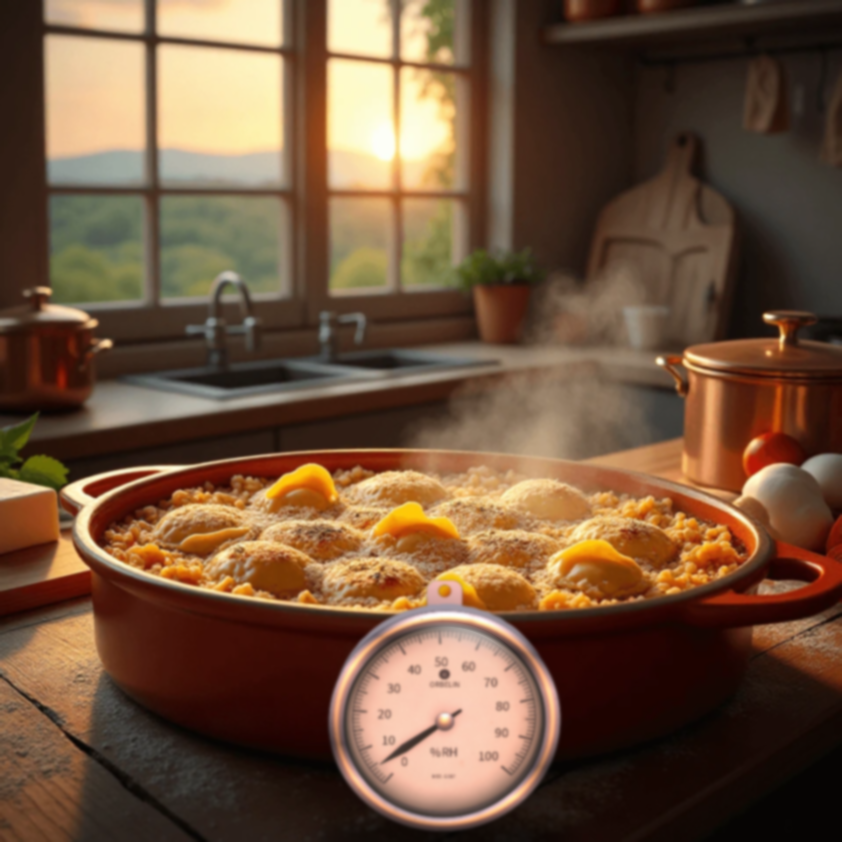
5
